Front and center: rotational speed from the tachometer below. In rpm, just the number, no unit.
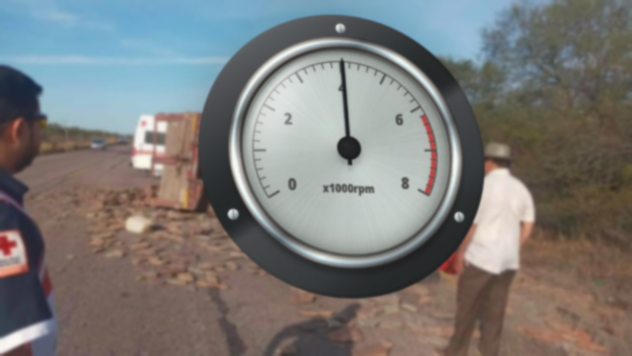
4000
